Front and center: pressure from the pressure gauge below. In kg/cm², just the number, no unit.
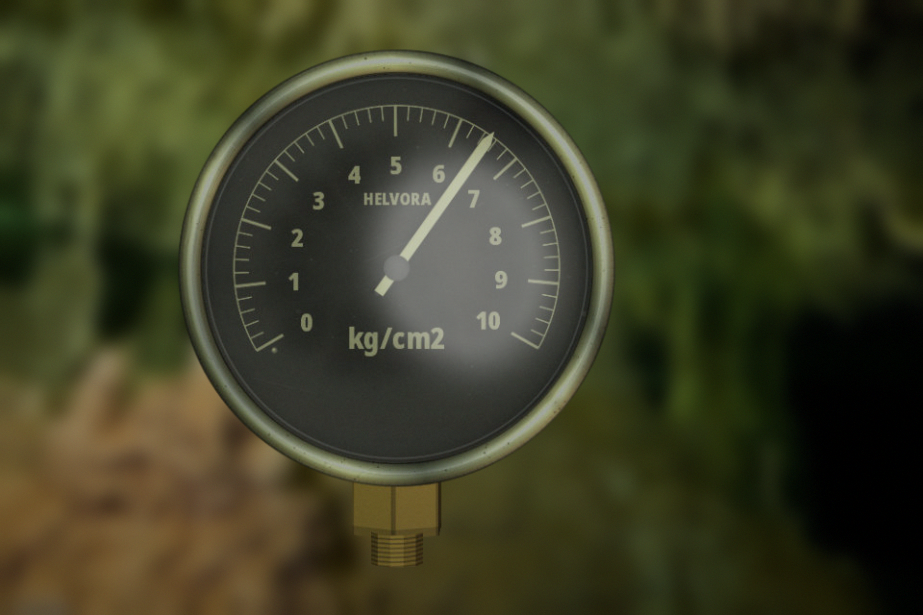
6.5
